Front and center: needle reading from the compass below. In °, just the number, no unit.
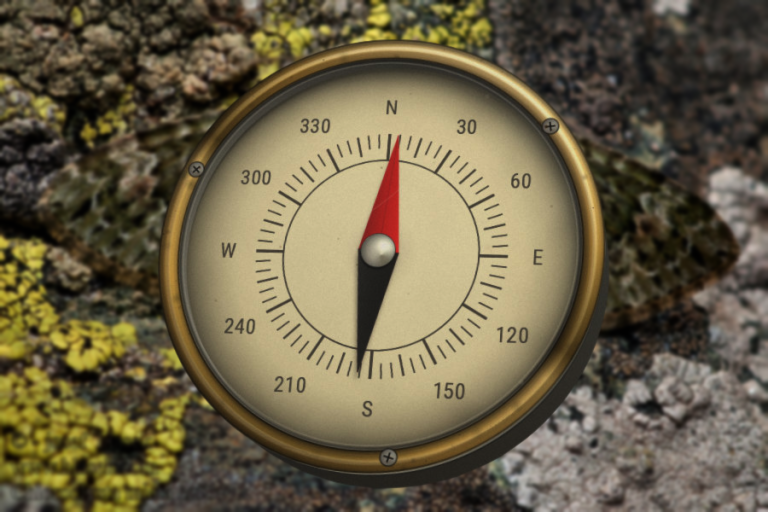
5
